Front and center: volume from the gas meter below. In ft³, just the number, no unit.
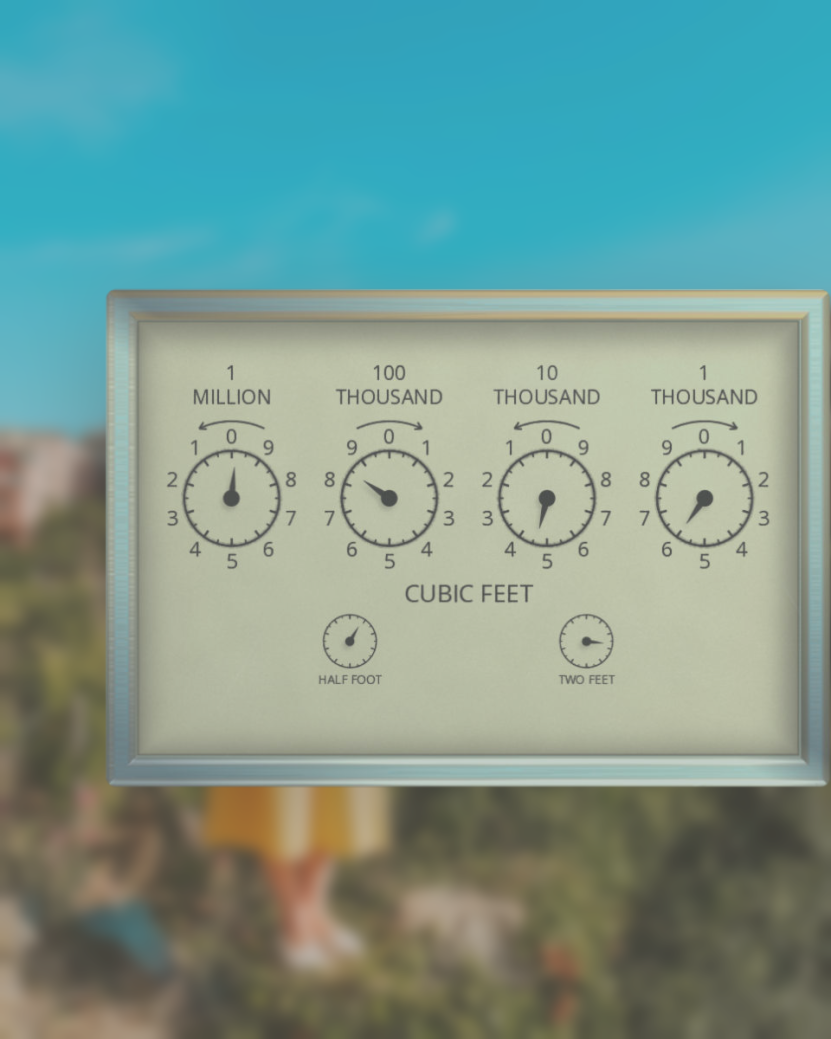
984600
